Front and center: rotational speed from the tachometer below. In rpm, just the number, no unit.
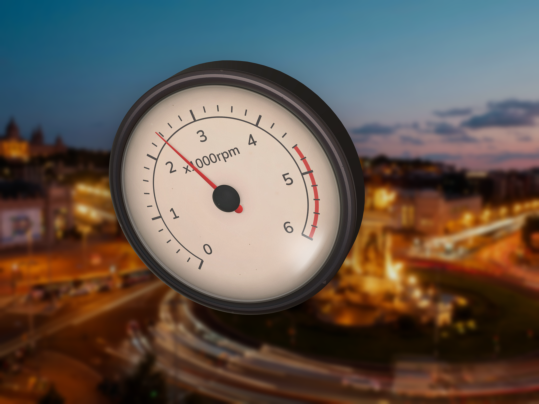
2400
